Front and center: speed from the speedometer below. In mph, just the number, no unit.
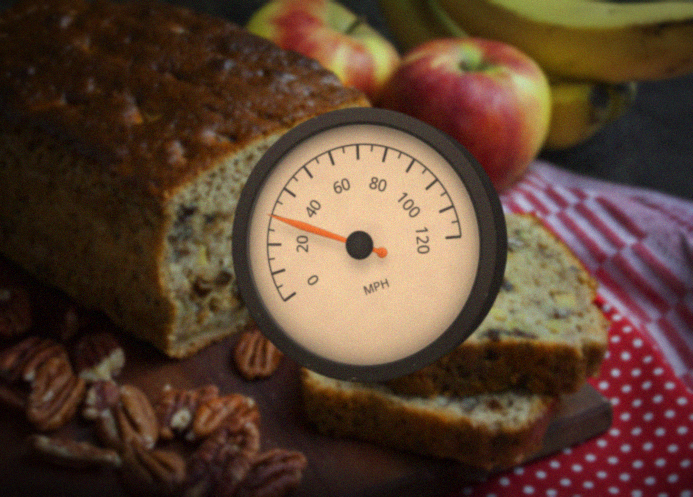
30
